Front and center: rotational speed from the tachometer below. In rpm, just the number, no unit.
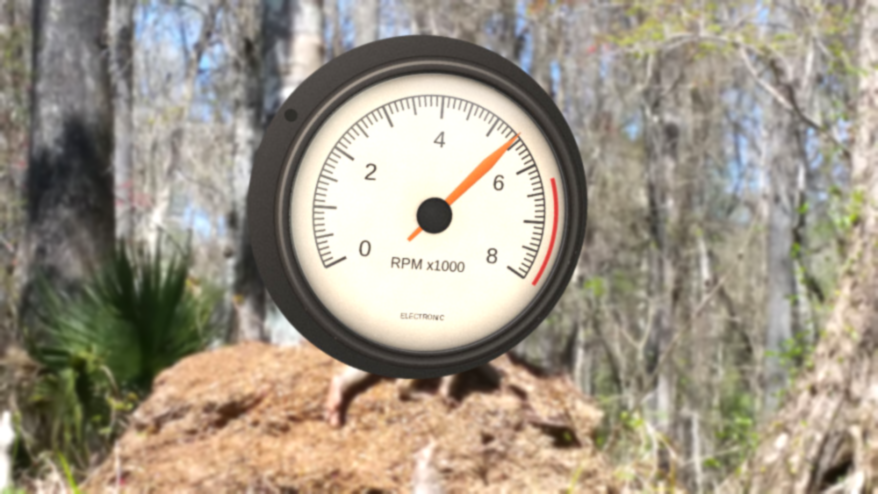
5400
